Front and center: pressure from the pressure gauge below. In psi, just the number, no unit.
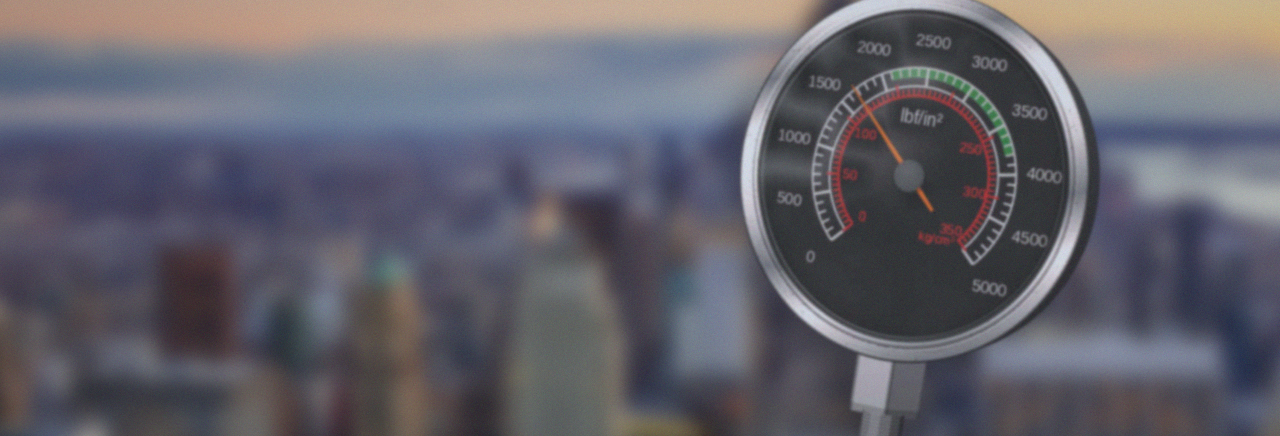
1700
